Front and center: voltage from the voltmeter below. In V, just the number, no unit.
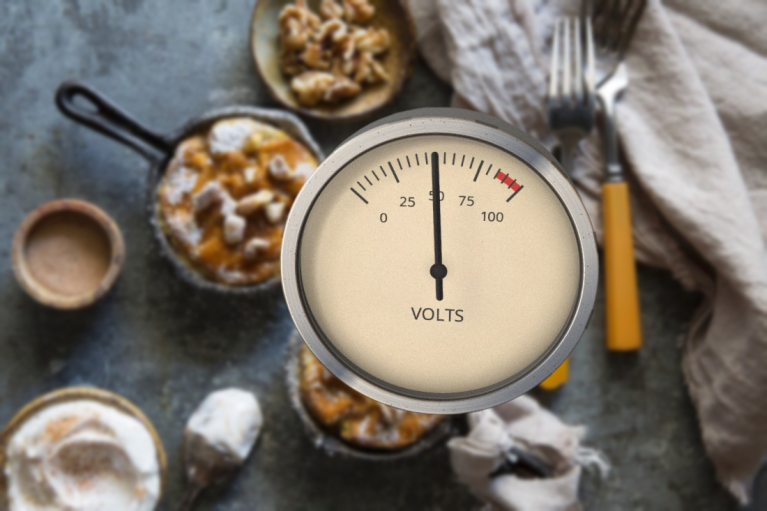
50
